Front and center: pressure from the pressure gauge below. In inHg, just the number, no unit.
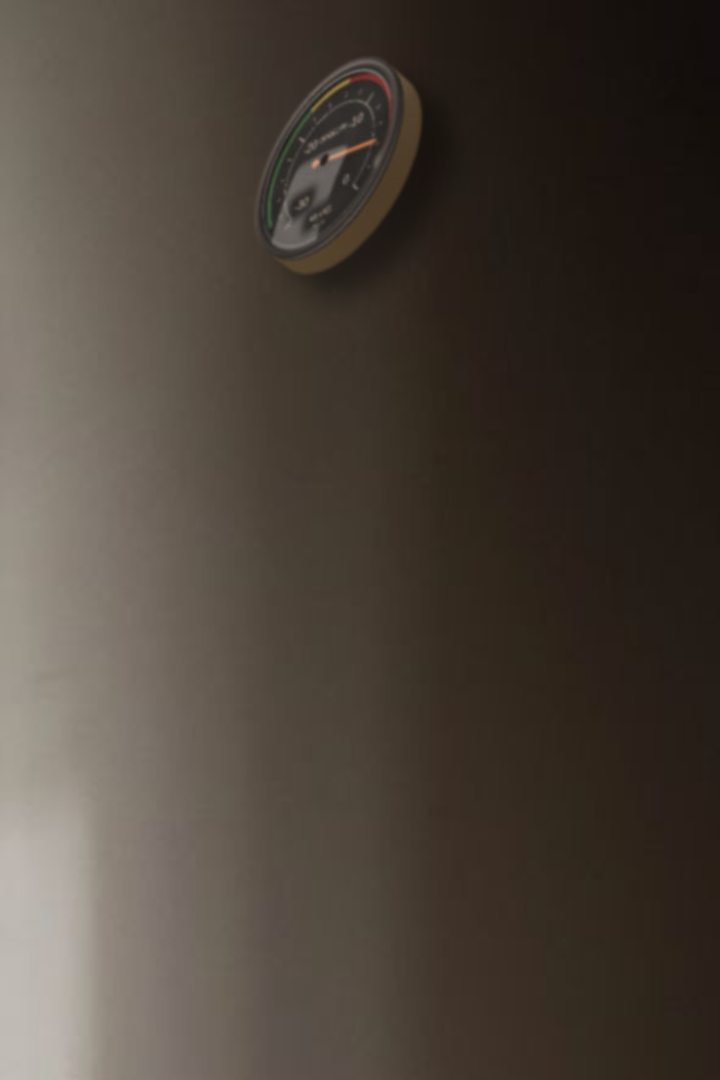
-4
